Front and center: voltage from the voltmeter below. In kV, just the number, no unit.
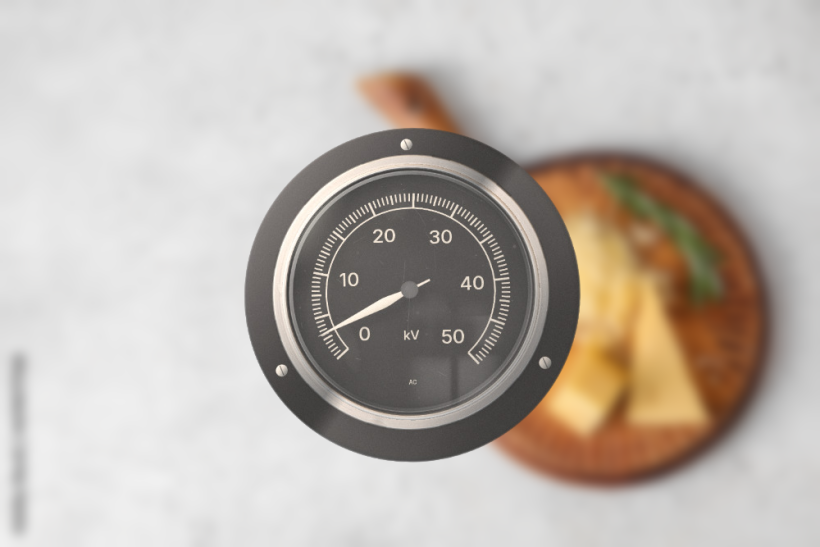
3
